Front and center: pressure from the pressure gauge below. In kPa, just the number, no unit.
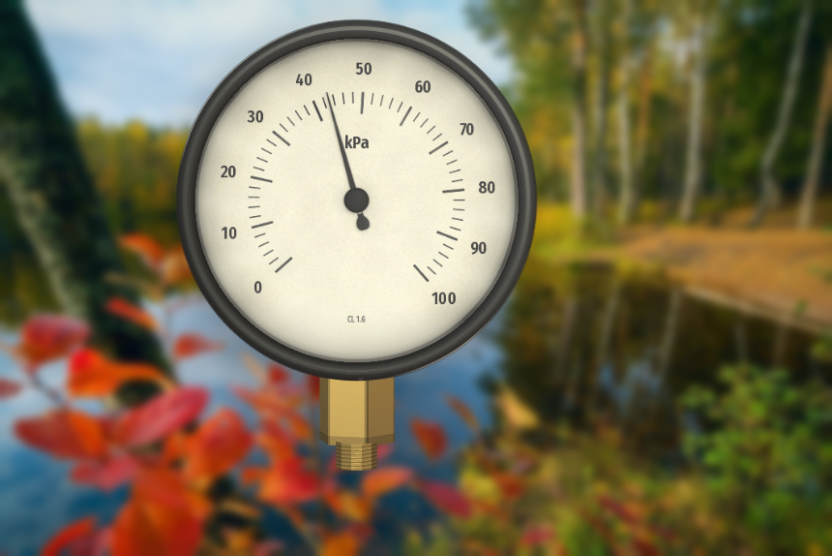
43
